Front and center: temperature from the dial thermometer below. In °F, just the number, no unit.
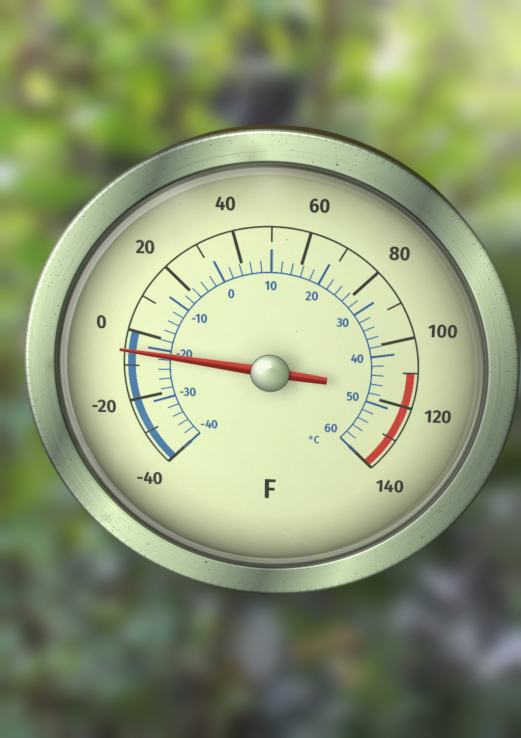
-5
